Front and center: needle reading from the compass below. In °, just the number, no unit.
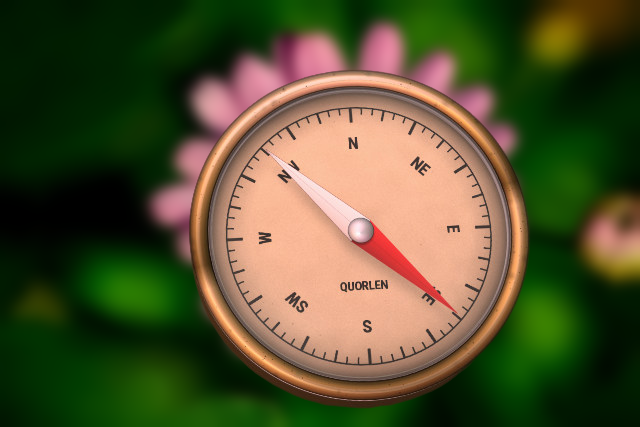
135
